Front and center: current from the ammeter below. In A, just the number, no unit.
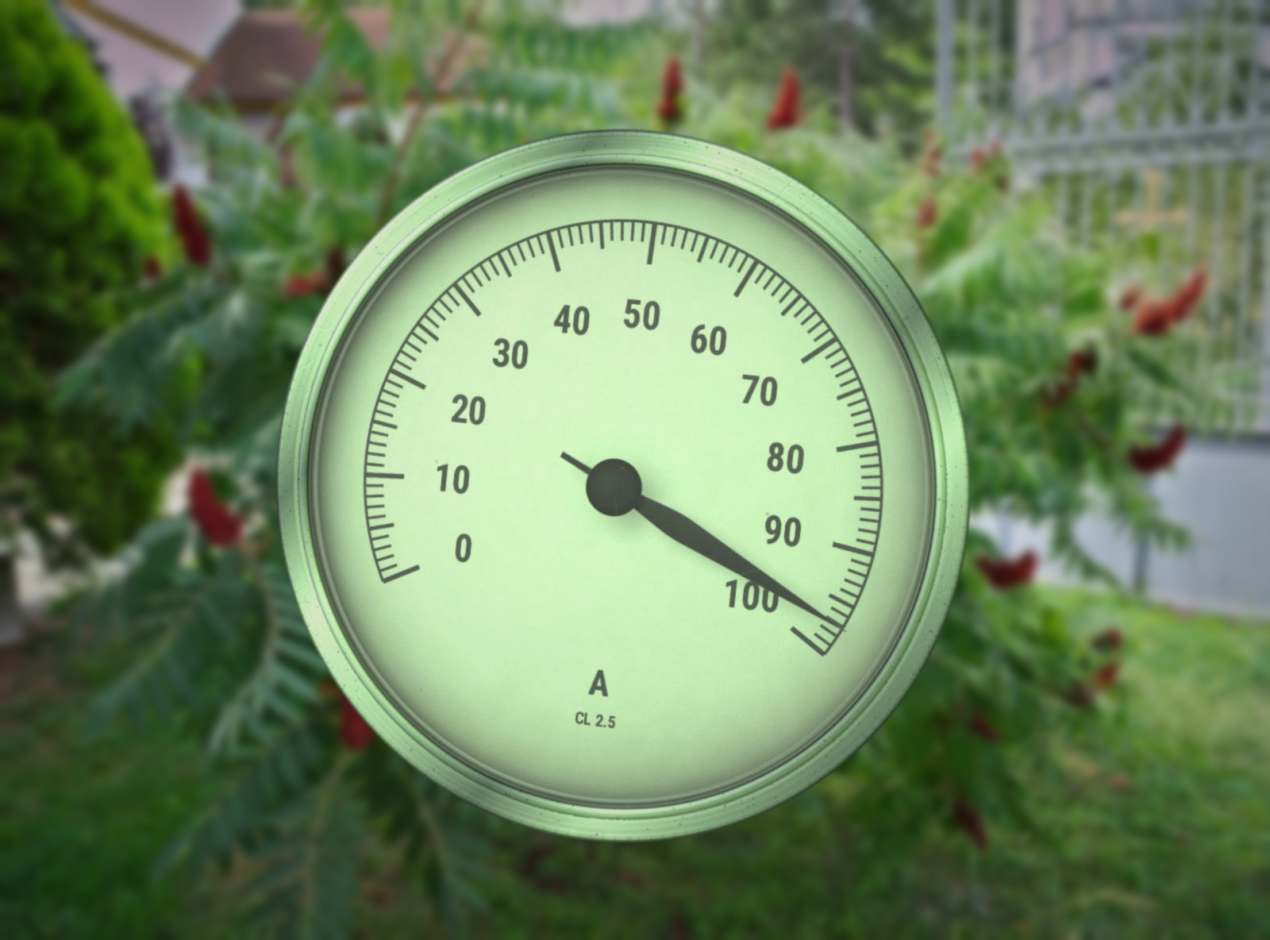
97
